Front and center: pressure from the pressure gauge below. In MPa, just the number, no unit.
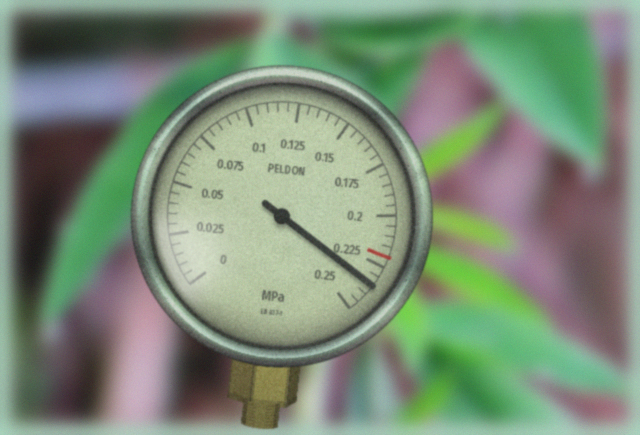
0.235
